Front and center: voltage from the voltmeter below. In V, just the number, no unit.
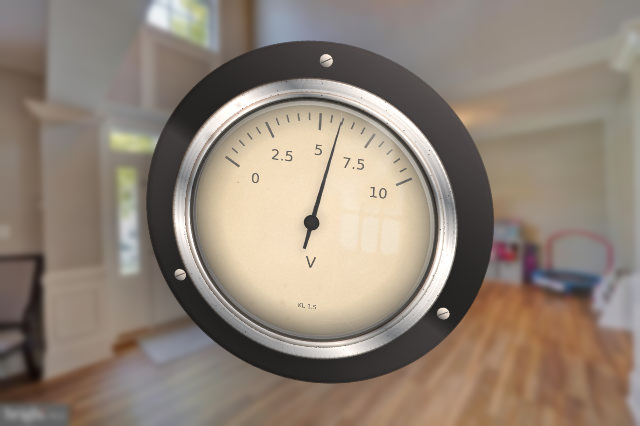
6
